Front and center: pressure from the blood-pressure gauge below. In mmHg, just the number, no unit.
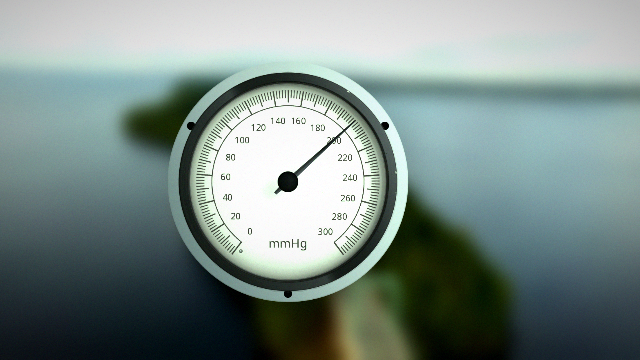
200
